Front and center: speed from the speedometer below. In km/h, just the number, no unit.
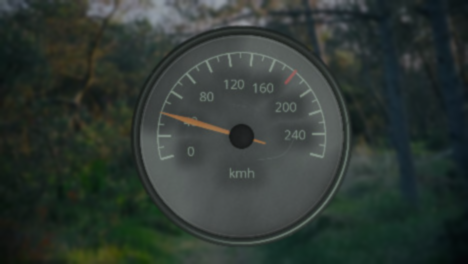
40
